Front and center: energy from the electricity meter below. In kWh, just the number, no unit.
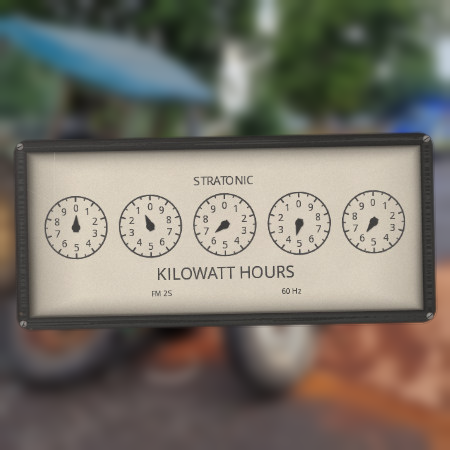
646
